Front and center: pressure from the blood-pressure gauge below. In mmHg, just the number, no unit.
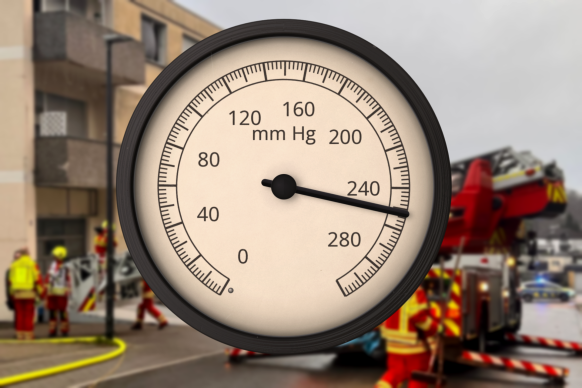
252
